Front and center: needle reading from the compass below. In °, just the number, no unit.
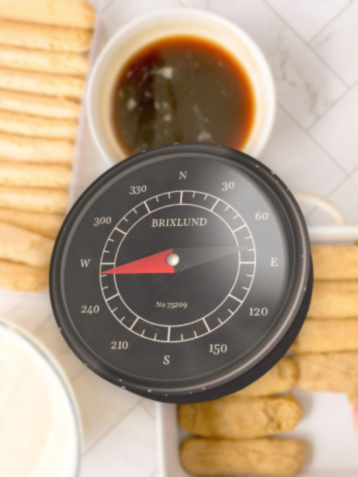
260
